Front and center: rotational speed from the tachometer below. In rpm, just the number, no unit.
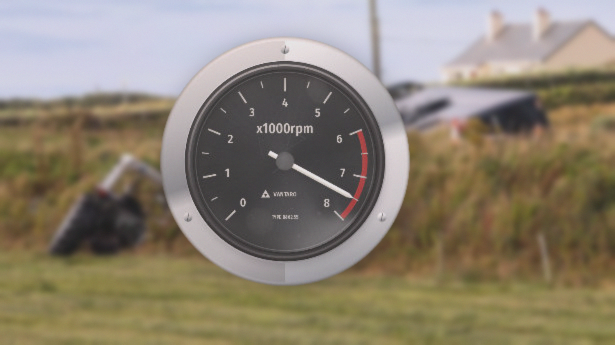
7500
